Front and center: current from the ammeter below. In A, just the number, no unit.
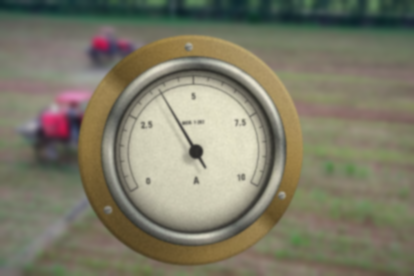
3.75
